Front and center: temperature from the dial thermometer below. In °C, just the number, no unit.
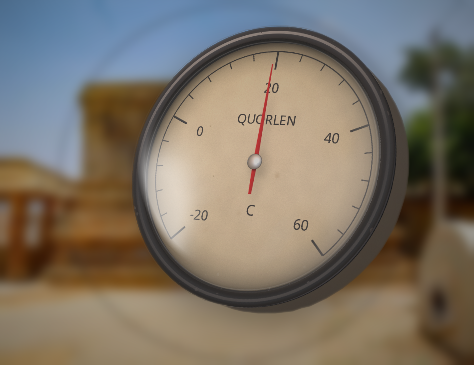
20
